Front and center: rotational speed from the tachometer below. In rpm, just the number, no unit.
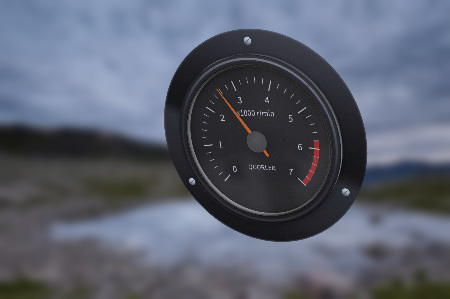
2600
